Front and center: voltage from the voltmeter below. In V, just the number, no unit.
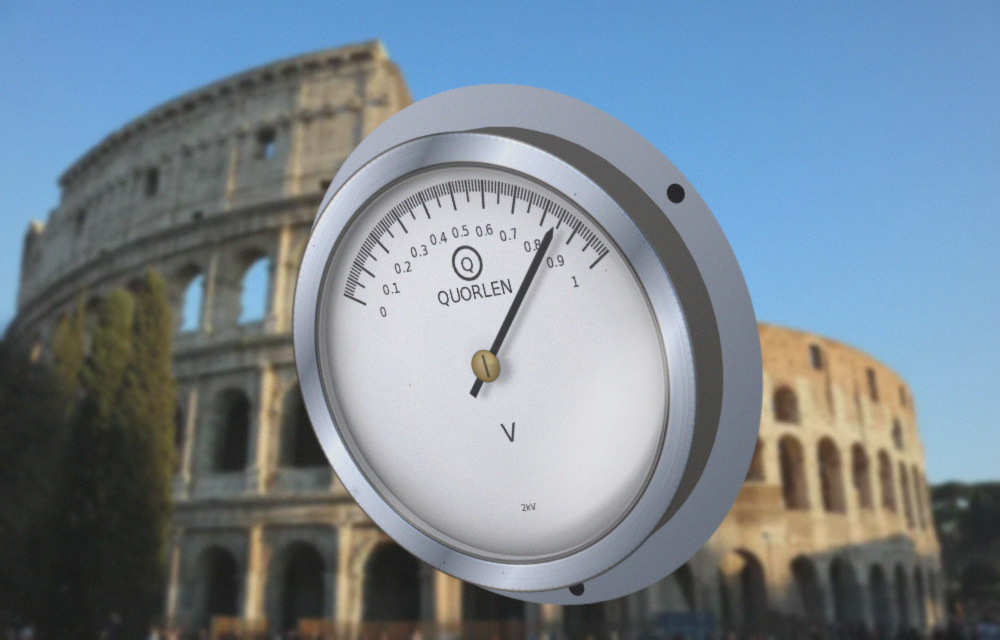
0.85
